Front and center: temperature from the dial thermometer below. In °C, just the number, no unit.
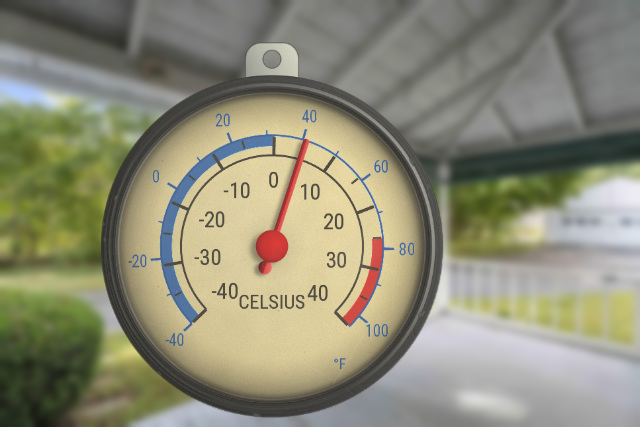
5
